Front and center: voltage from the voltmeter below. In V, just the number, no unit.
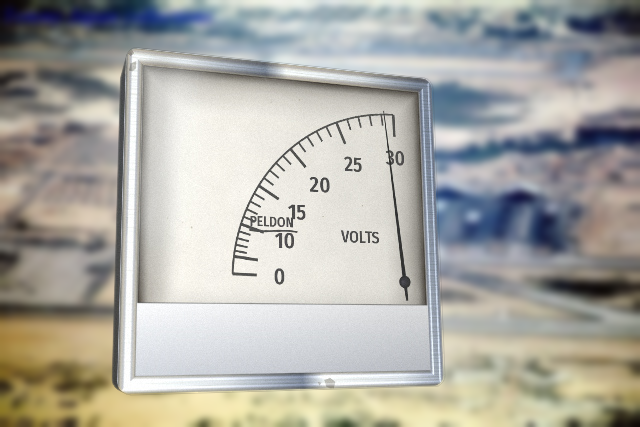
29
